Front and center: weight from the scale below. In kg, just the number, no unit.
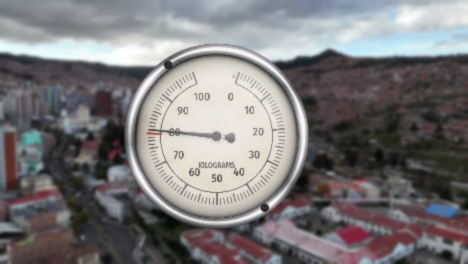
80
